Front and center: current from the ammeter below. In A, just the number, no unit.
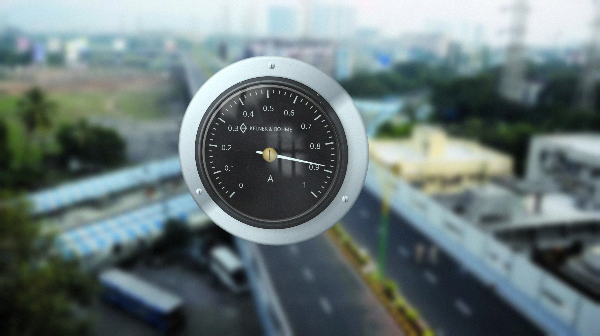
0.88
